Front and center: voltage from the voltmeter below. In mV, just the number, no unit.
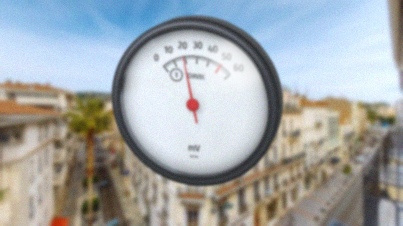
20
